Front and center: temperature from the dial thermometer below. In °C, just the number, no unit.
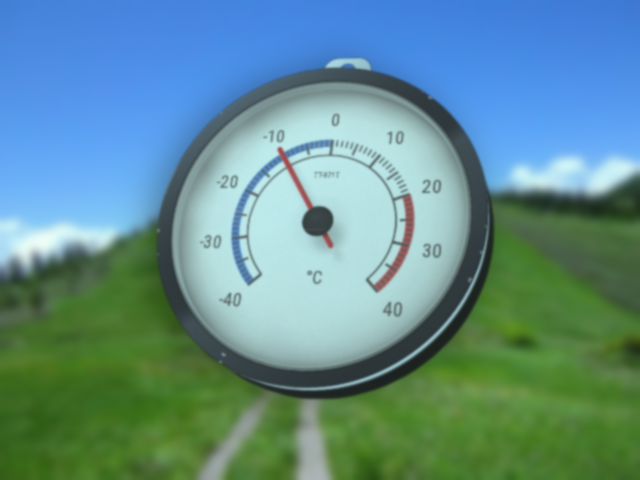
-10
